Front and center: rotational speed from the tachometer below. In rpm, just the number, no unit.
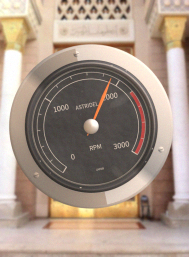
1900
